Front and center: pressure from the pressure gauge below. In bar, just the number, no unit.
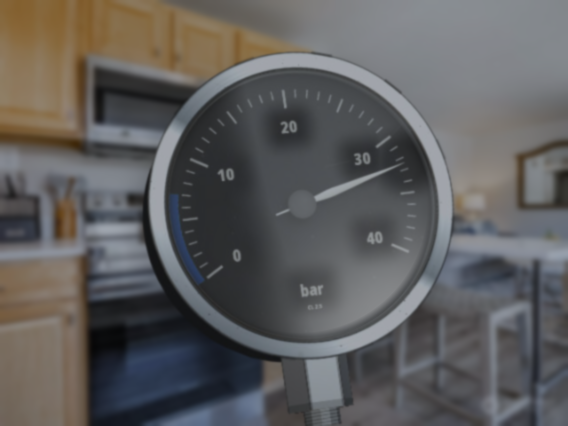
32.5
